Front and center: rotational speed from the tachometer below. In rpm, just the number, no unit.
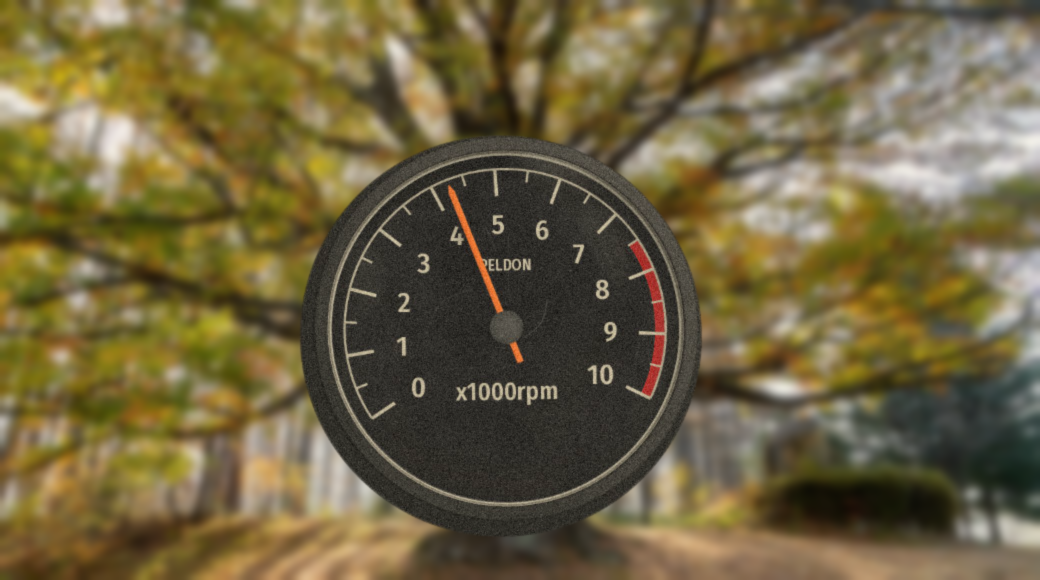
4250
